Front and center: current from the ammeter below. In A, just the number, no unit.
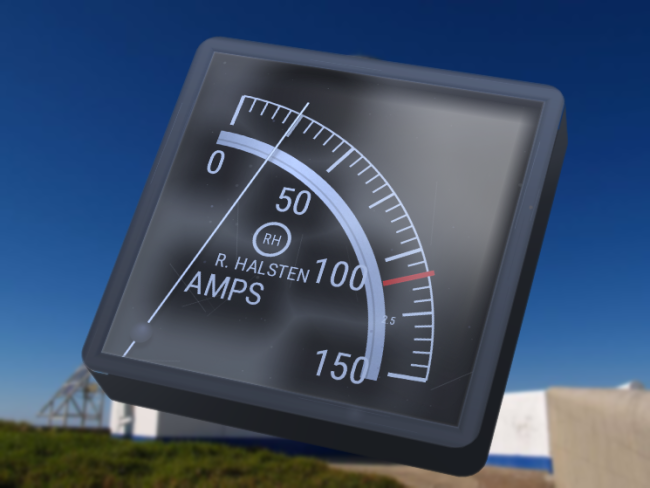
25
